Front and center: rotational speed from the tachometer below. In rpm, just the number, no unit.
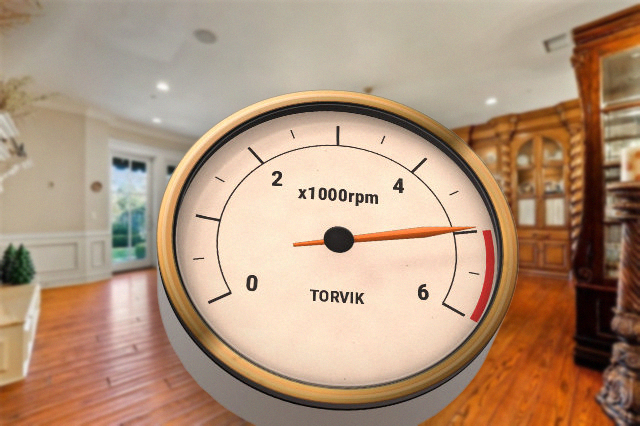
5000
